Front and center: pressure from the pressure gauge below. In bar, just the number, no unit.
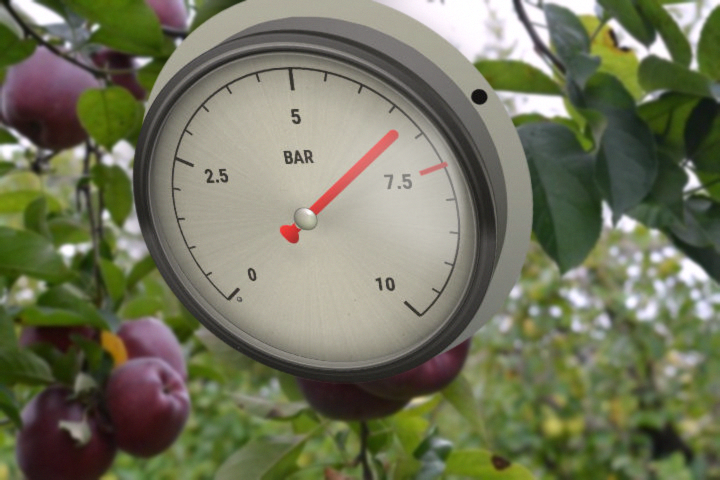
6.75
